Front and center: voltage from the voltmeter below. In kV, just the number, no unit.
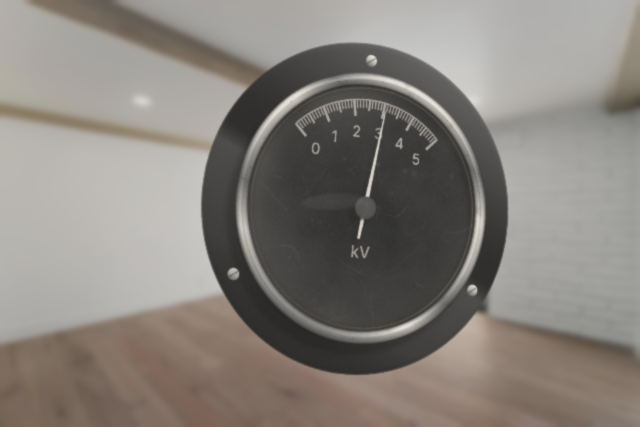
3
